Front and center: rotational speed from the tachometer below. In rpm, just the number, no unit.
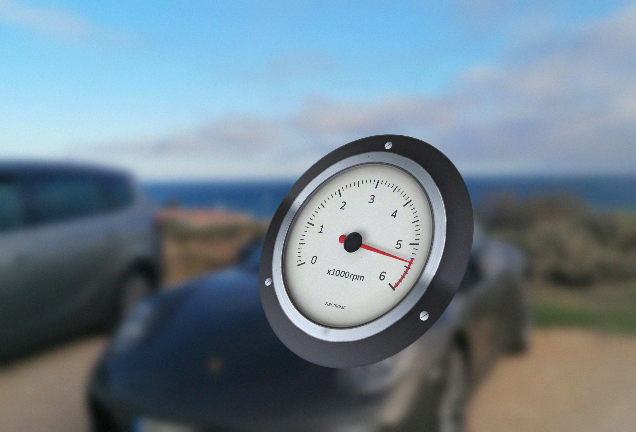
5400
